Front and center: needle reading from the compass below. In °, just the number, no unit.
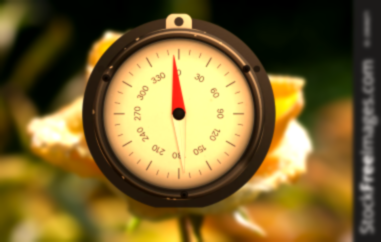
355
